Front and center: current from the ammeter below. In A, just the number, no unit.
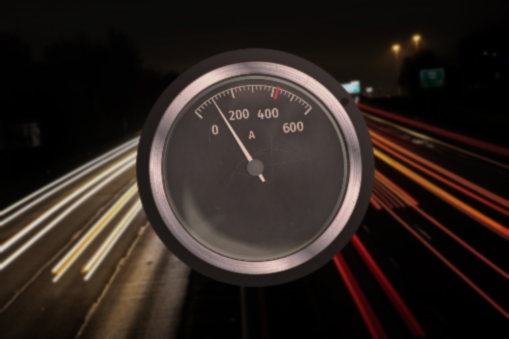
100
